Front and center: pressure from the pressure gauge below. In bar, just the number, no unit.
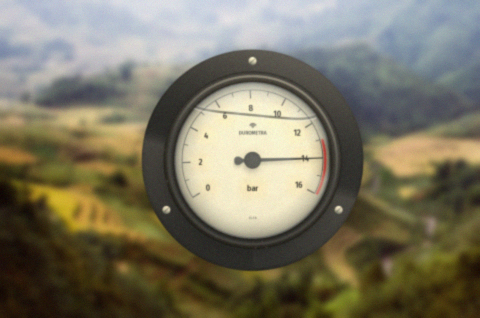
14
